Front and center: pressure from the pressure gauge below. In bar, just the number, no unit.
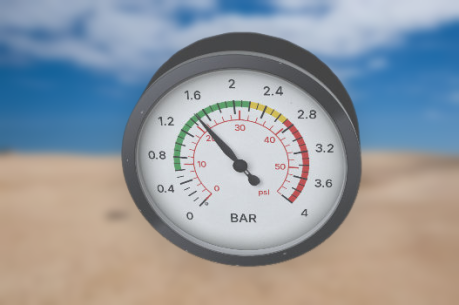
1.5
